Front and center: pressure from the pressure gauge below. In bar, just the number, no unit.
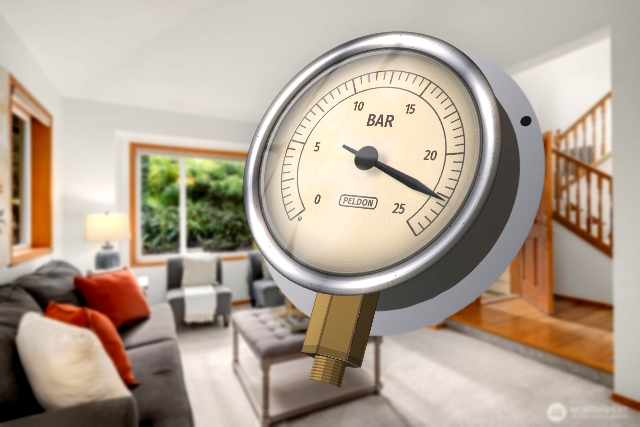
22.75
